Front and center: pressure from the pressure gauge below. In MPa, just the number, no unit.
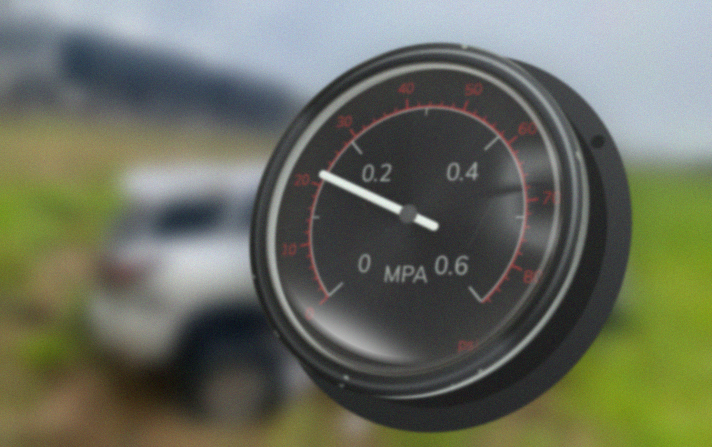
0.15
